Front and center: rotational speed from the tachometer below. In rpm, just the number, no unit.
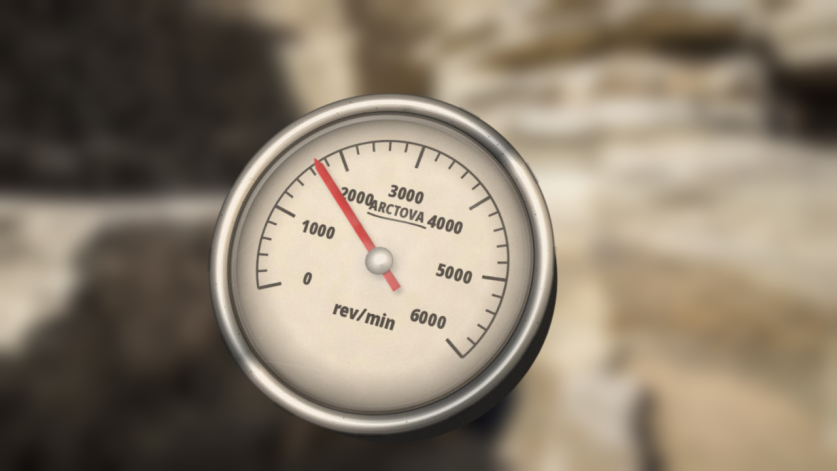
1700
